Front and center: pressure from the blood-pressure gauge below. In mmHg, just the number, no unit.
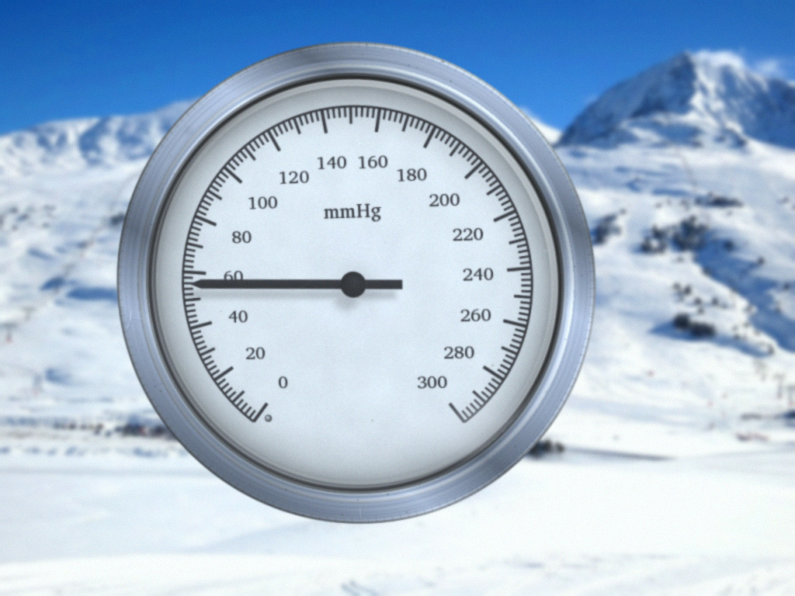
56
